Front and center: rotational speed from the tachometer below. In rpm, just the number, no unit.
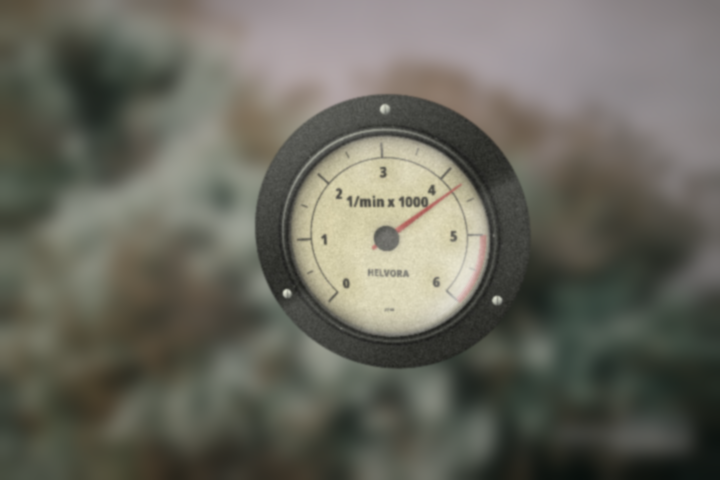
4250
